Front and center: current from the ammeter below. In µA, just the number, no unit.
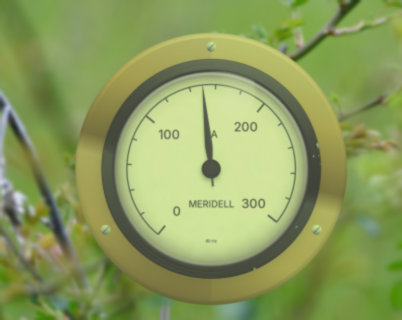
150
